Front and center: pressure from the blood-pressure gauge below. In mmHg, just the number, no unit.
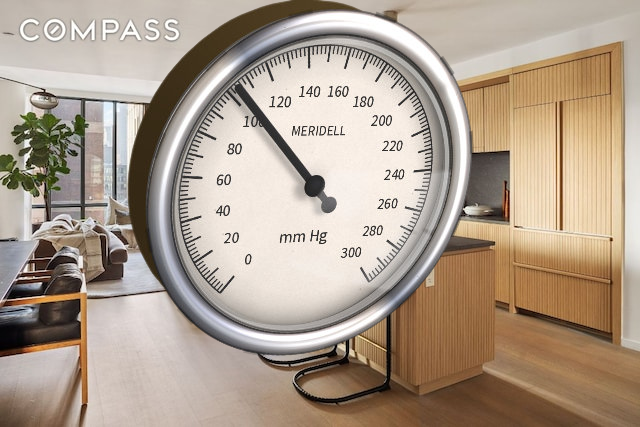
104
